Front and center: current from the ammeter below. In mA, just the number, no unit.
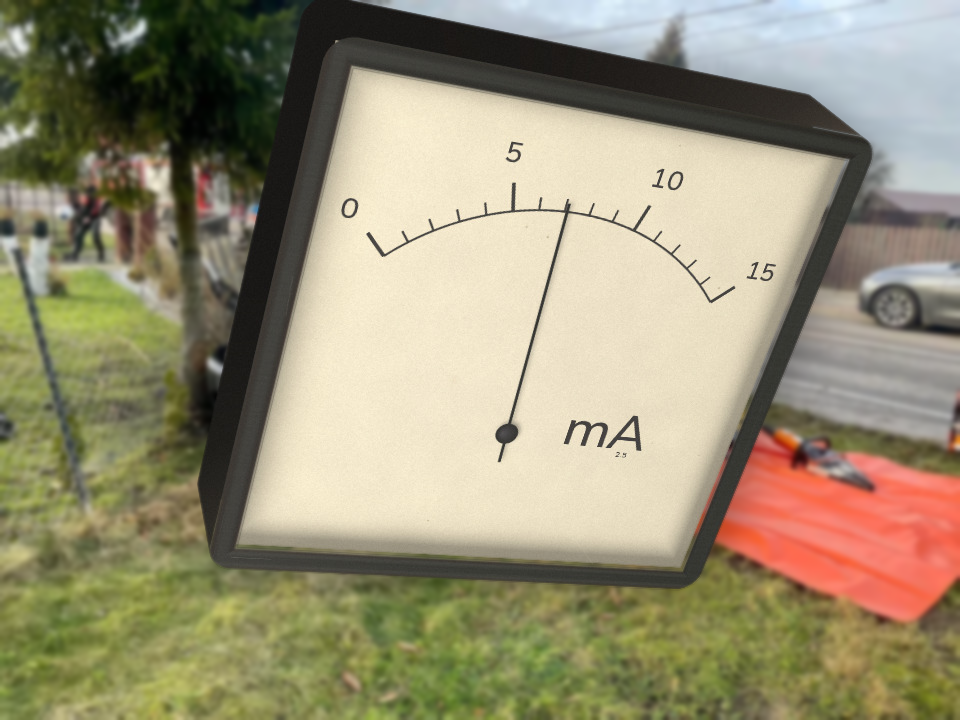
7
